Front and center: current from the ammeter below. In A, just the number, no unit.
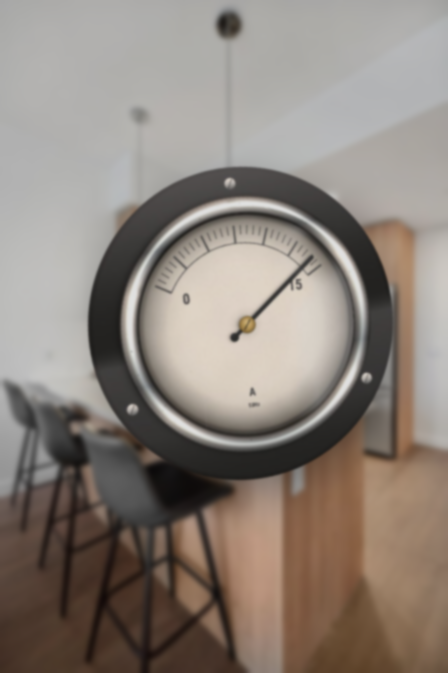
14
